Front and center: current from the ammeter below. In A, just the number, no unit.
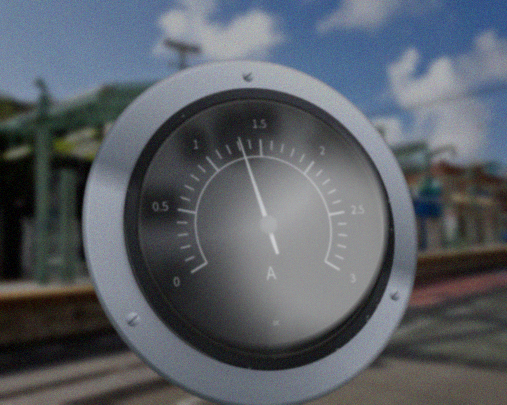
1.3
